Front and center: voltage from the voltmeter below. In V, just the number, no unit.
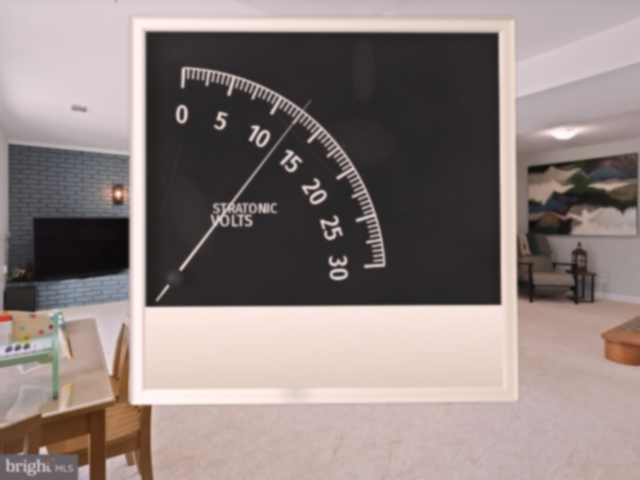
12.5
